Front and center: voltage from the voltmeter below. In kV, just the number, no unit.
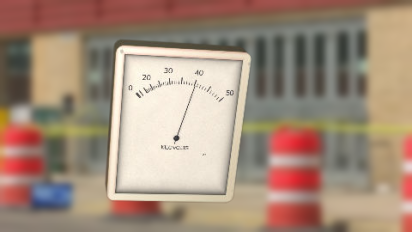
40
